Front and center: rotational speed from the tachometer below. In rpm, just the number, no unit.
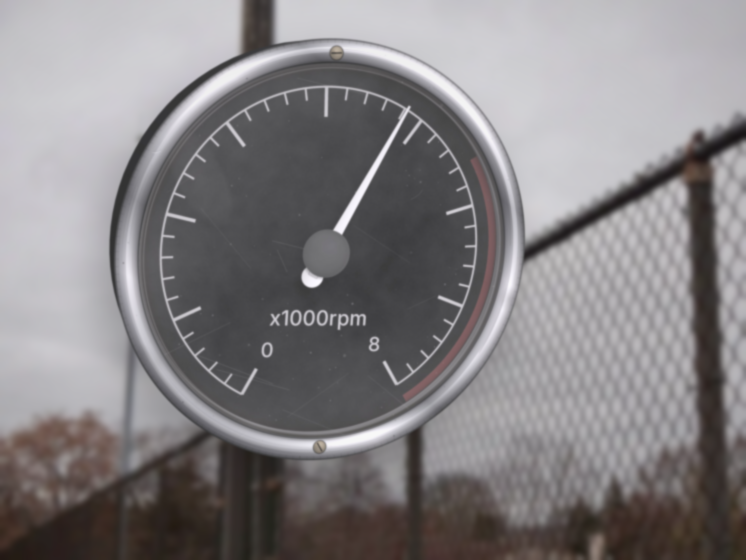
4800
